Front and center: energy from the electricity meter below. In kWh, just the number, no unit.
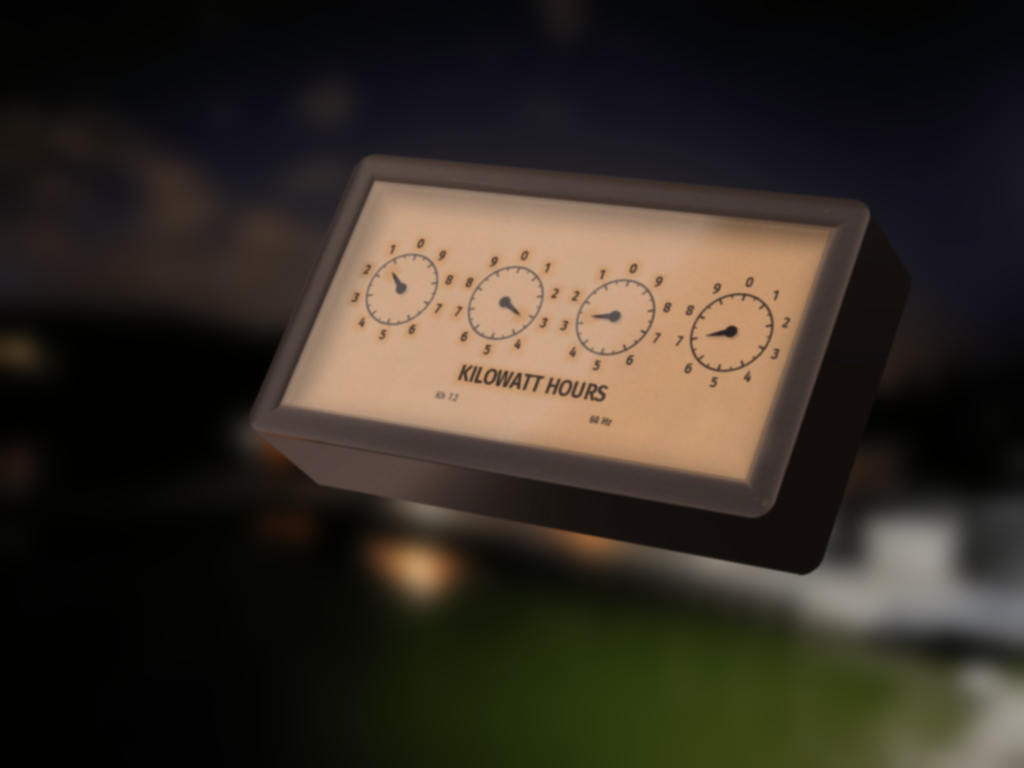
1327
